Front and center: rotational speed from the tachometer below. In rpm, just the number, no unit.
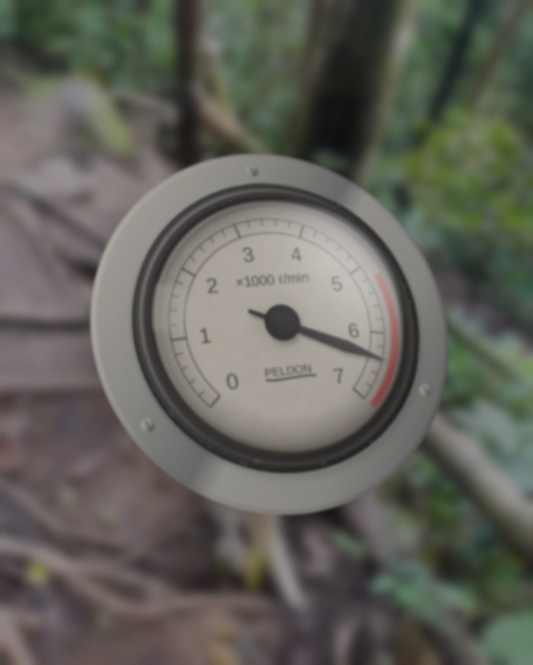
6400
